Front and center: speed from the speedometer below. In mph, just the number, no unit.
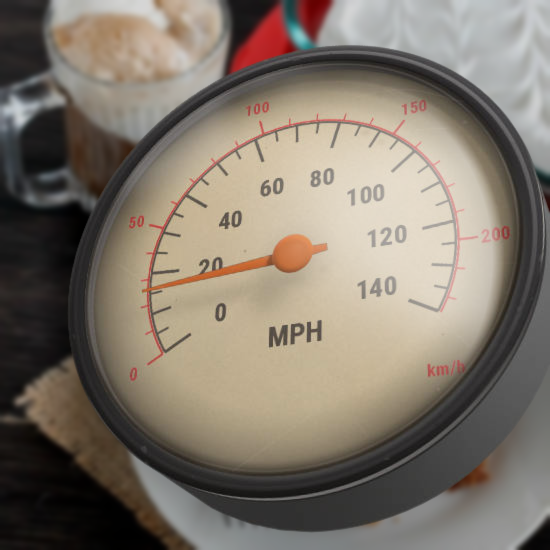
15
